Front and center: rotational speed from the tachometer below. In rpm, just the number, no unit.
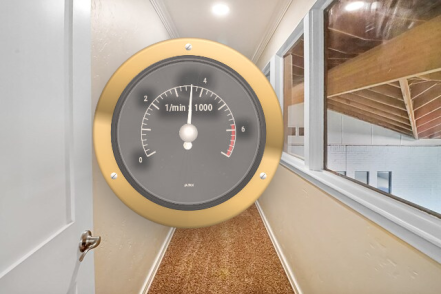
3600
